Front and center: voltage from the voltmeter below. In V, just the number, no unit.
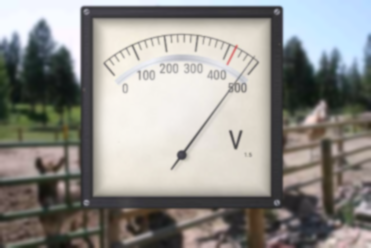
480
